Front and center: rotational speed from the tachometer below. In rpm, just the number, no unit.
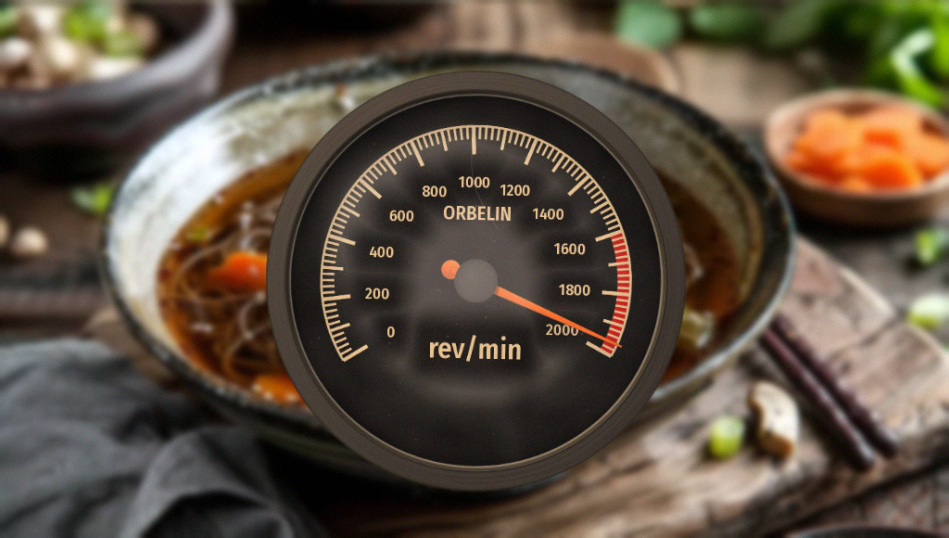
1960
